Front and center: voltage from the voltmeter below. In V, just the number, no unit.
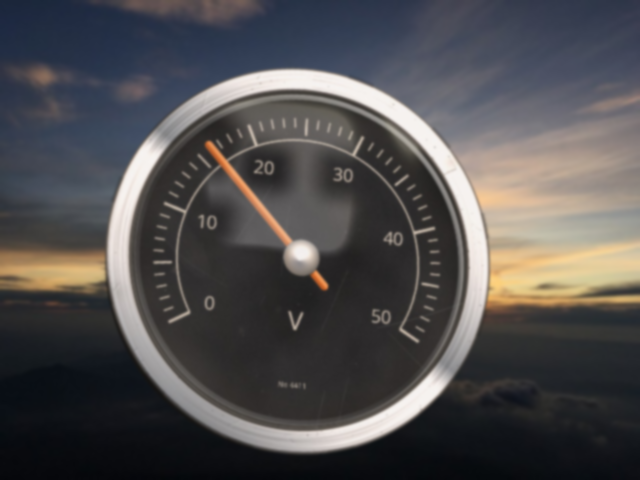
16
